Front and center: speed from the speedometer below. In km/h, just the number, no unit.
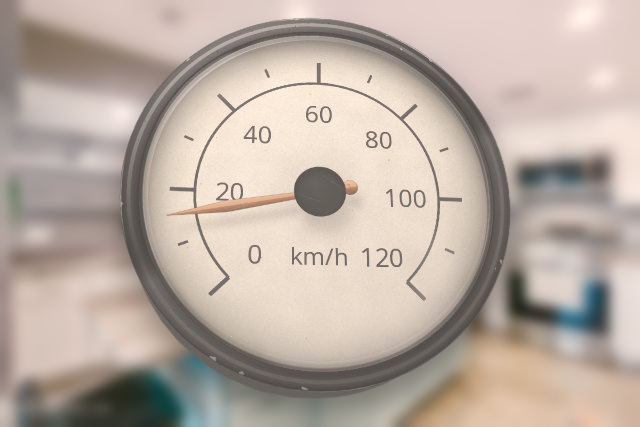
15
